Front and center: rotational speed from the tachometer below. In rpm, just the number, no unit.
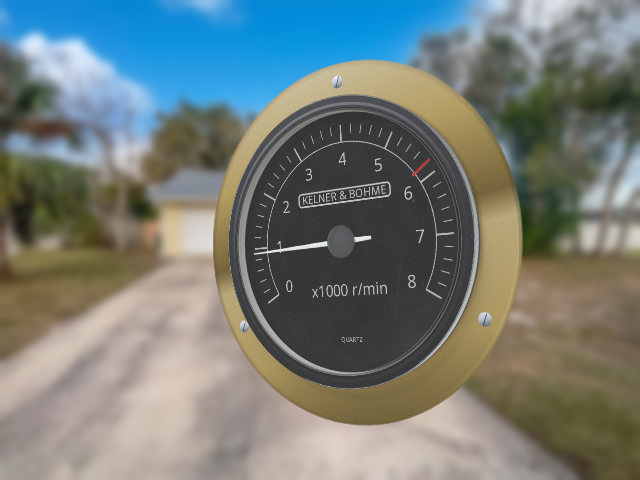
900
